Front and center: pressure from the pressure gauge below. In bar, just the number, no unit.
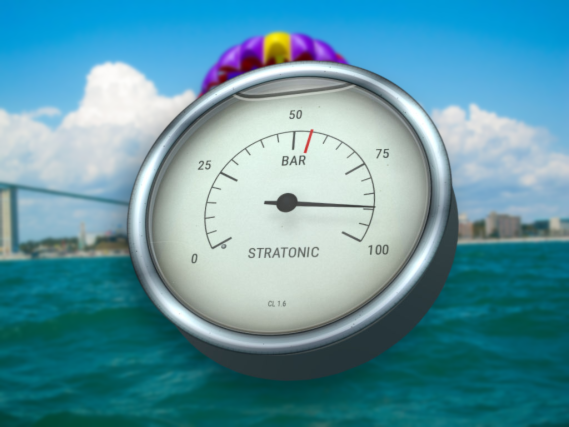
90
